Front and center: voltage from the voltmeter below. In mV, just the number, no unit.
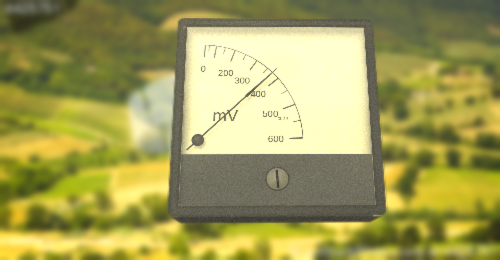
375
